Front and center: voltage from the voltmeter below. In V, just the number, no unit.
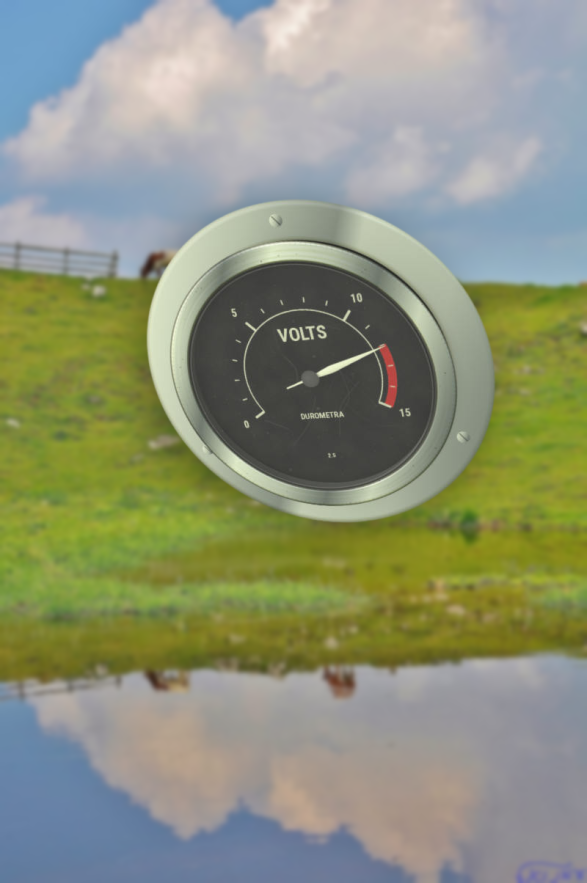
12
